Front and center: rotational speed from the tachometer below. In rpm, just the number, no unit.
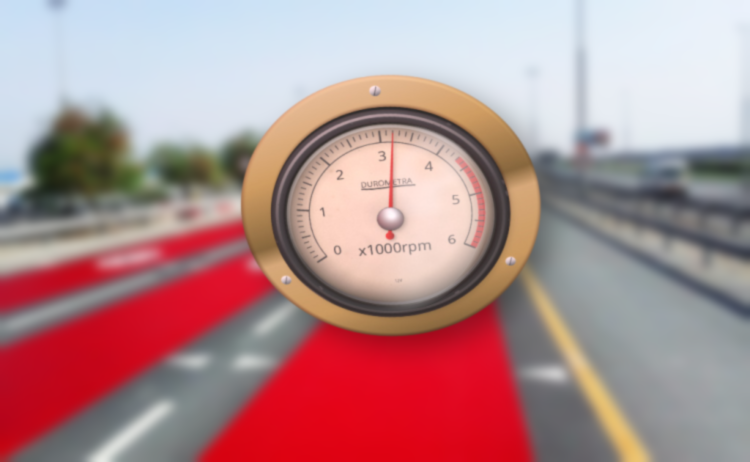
3200
